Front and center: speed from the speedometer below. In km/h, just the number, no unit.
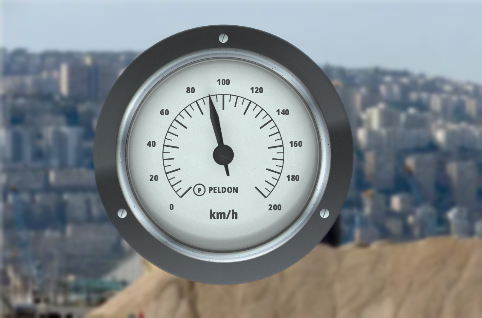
90
